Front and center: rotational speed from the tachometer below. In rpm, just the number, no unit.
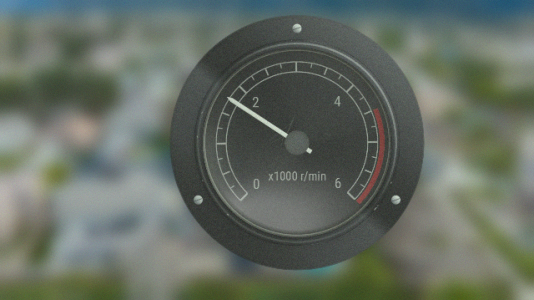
1750
